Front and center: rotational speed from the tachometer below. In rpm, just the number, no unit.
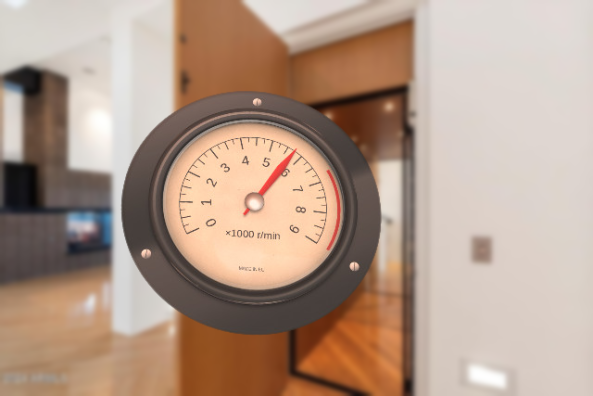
5750
